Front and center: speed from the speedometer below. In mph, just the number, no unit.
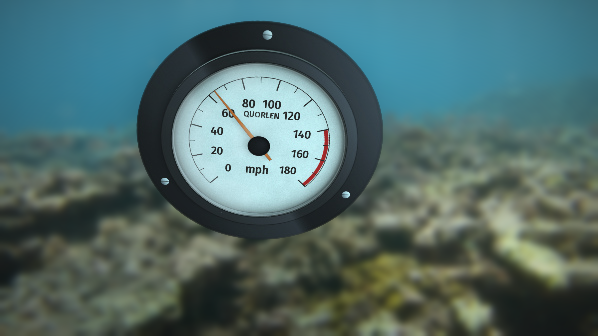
65
